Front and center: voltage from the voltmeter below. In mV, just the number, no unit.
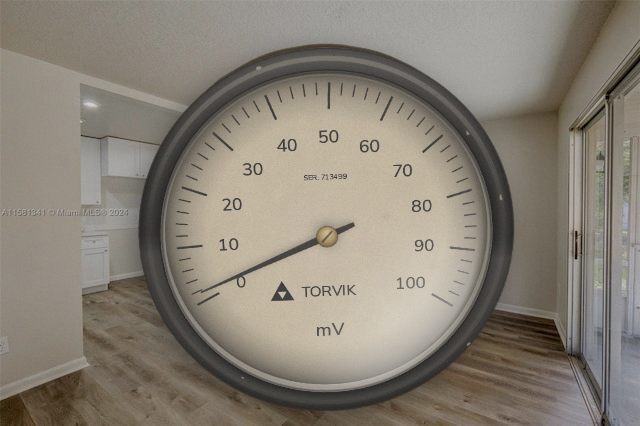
2
